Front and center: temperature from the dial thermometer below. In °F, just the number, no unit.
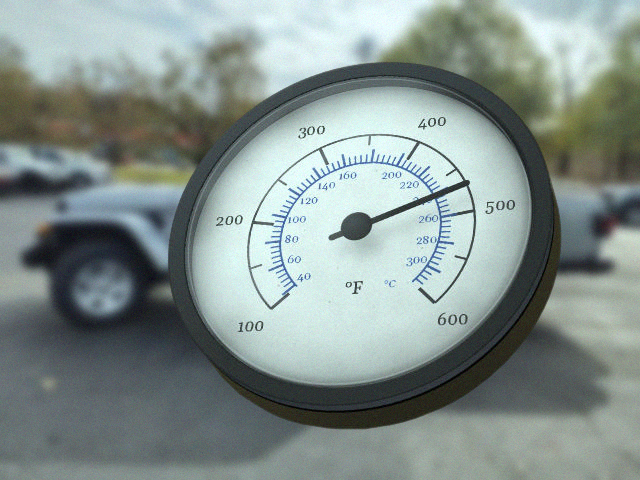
475
